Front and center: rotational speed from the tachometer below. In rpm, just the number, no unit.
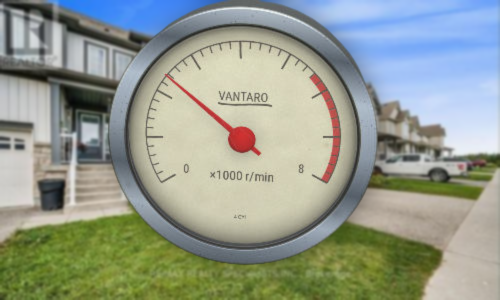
2400
